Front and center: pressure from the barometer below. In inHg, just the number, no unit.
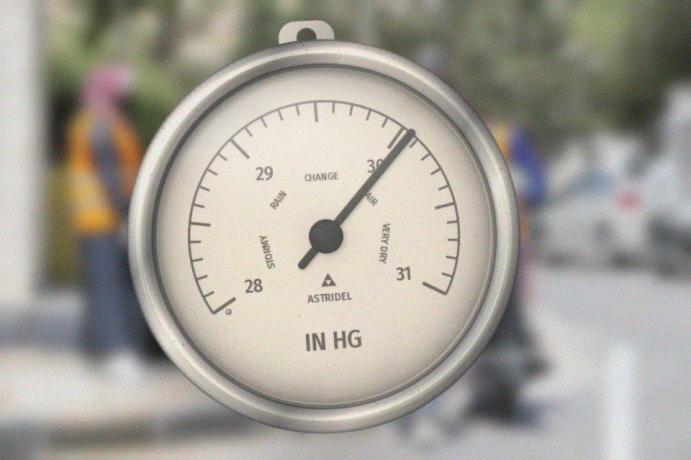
30.05
